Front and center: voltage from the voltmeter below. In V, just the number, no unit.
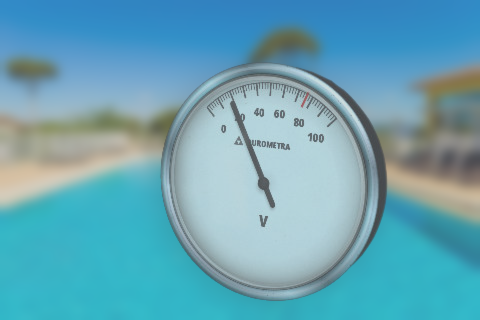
20
